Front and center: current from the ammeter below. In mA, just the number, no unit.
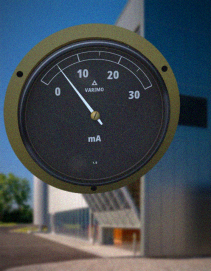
5
